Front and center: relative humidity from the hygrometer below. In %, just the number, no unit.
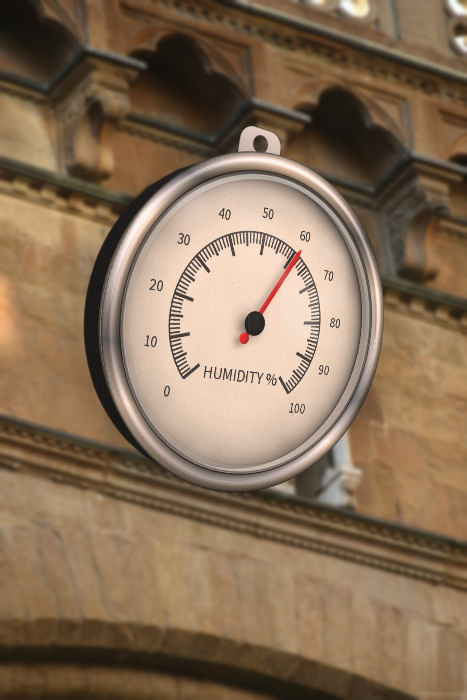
60
